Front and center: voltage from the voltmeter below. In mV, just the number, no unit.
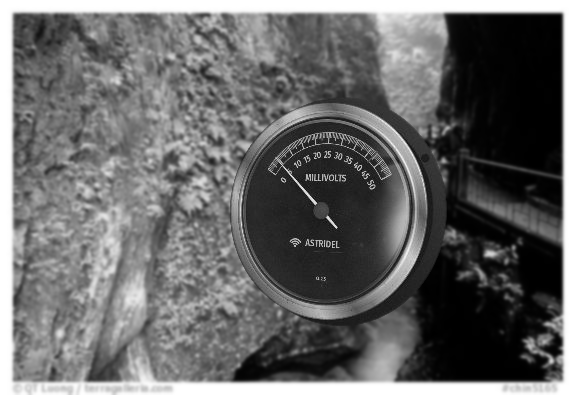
5
